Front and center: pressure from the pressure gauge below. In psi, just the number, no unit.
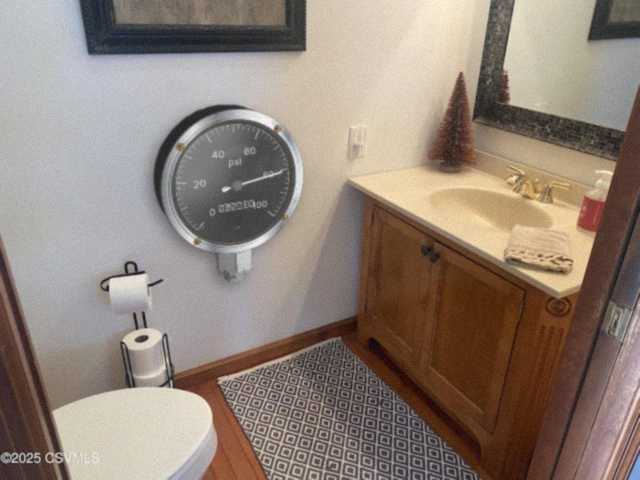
80
